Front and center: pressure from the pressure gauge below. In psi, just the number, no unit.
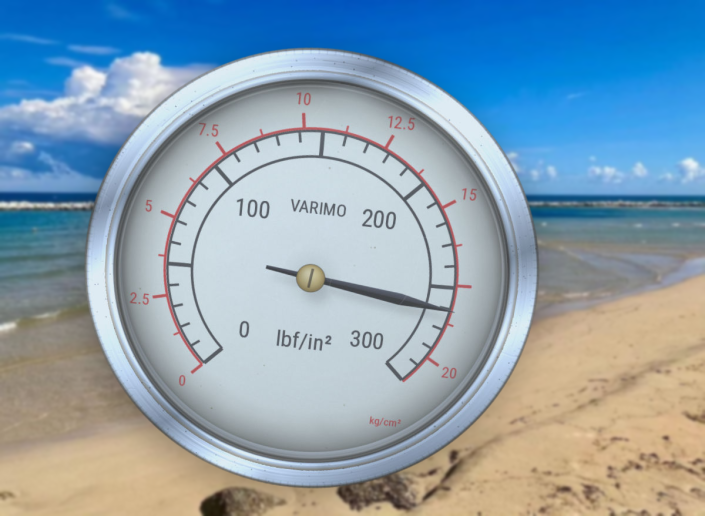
260
